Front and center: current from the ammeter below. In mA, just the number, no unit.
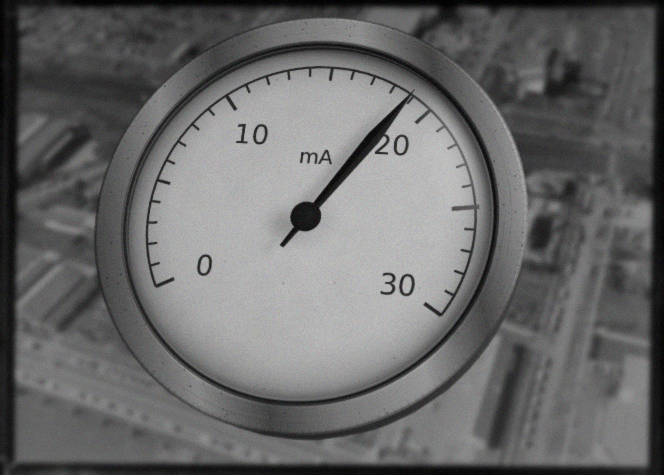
19
